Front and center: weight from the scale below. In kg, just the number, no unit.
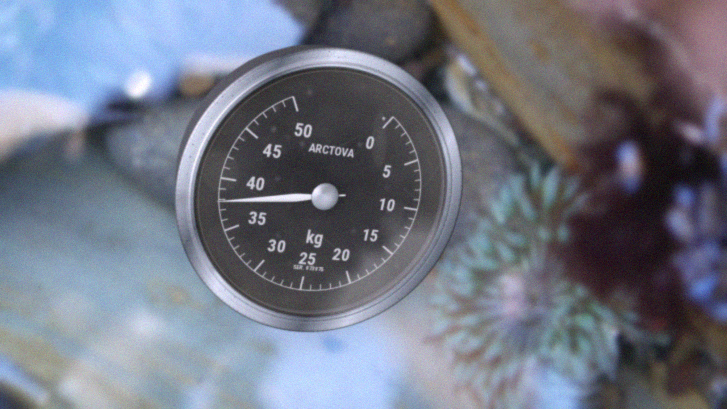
38
